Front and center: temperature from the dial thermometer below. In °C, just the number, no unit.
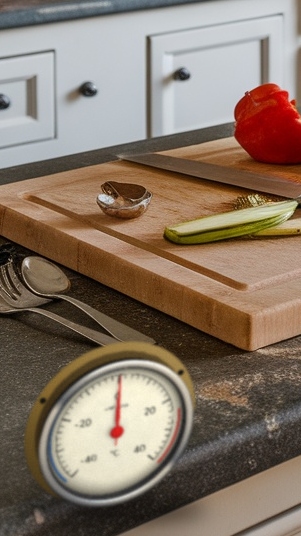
0
